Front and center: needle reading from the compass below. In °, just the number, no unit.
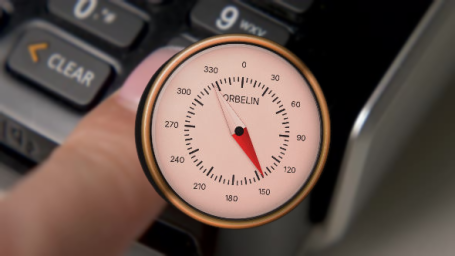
145
